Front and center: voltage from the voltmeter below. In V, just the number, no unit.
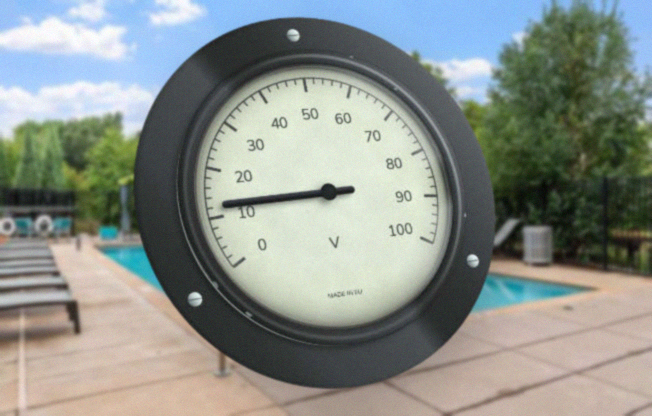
12
